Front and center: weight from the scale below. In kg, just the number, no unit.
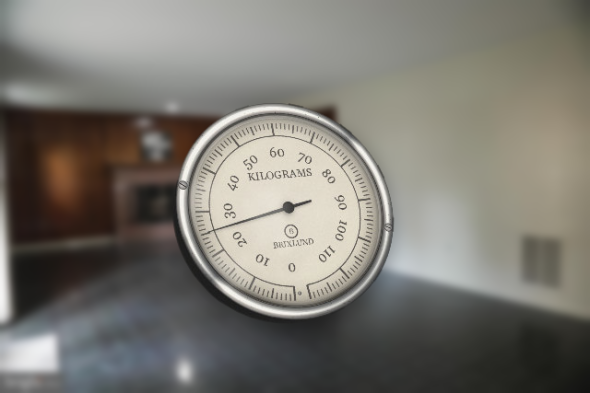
25
